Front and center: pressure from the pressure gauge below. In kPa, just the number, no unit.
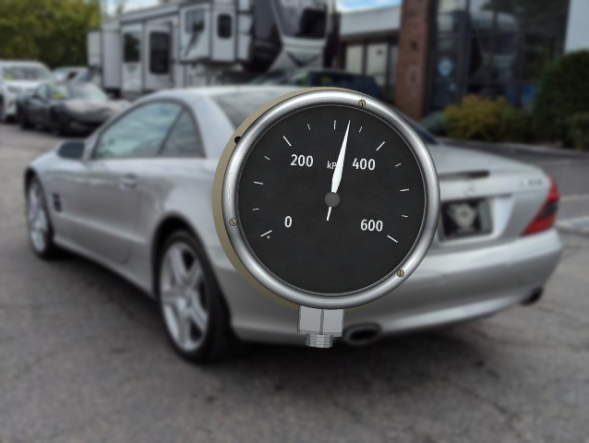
325
